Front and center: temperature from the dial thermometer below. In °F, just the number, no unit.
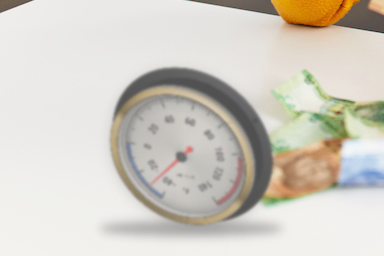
-30
